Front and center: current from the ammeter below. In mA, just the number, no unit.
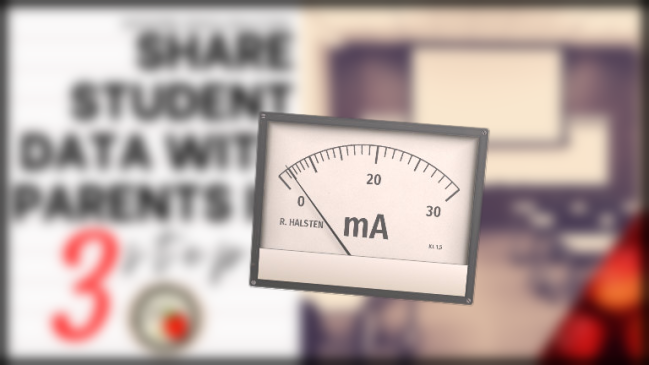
5
